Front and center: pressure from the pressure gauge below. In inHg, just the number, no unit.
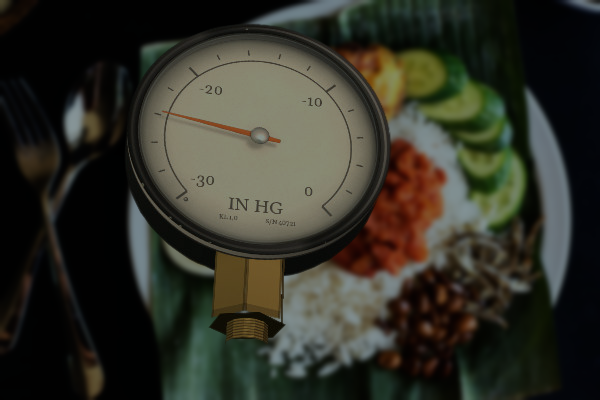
-24
